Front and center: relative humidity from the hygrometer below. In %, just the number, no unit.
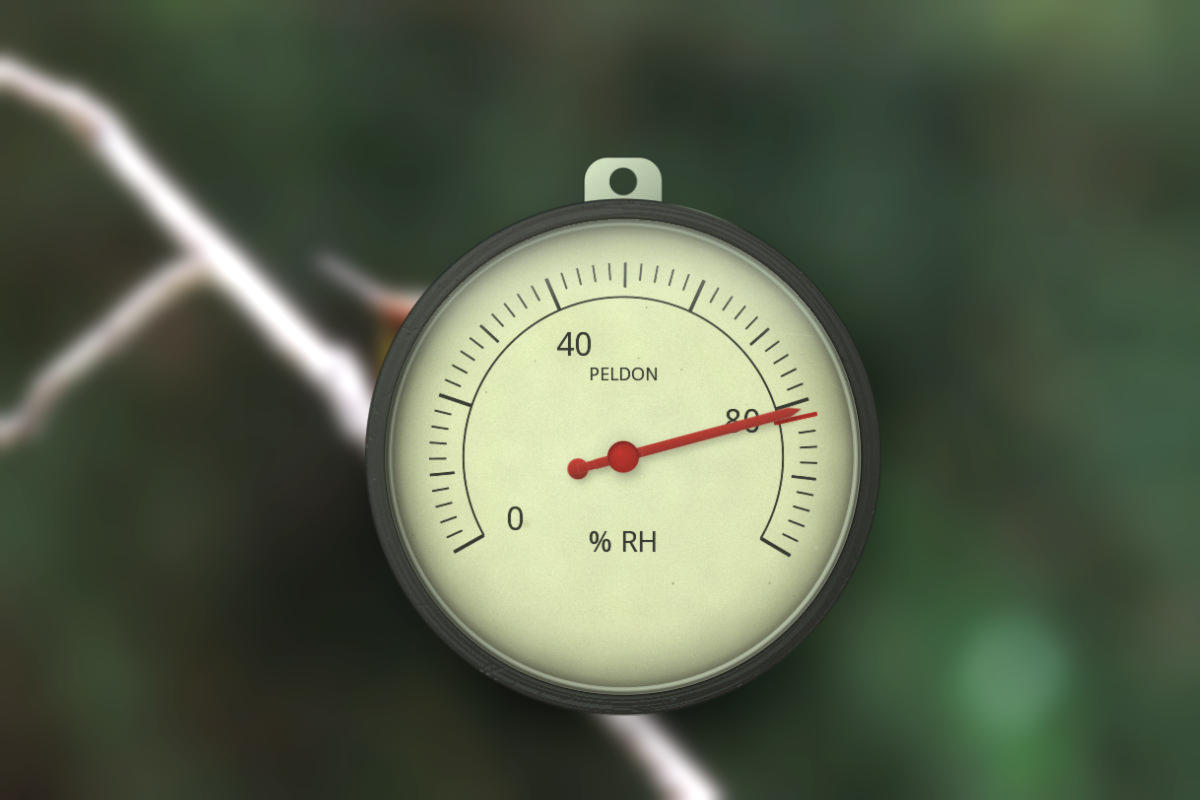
81
